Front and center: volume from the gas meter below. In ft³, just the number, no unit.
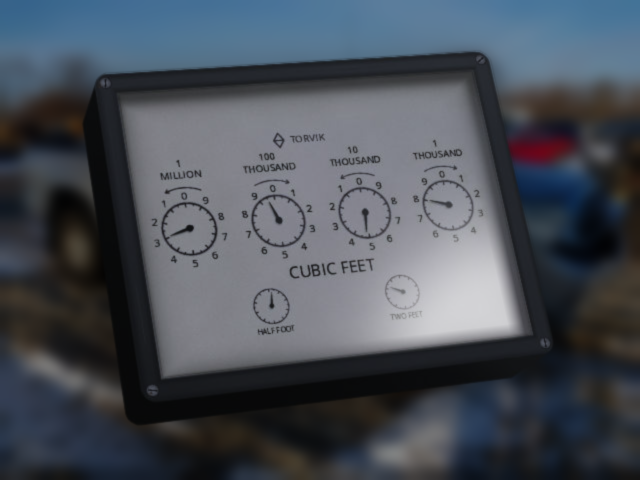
294800
